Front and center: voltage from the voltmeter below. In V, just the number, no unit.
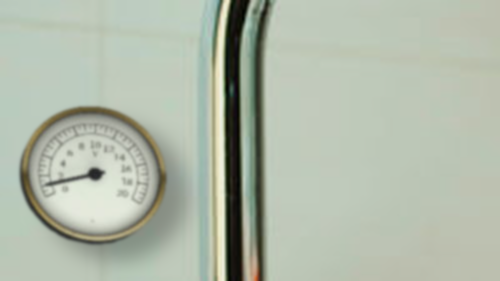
1
